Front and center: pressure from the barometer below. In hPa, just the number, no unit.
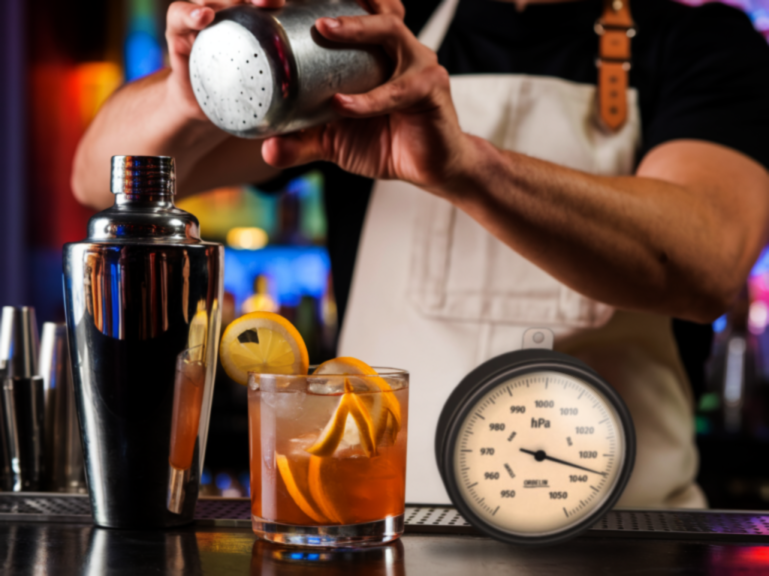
1035
